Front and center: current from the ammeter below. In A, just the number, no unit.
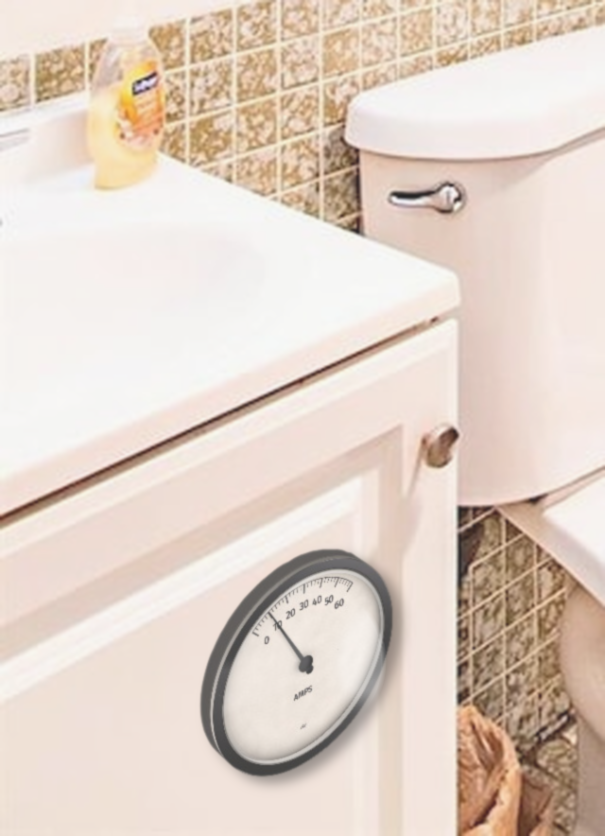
10
